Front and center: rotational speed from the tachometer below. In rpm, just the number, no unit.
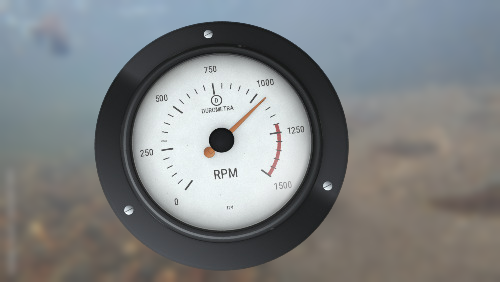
1050
